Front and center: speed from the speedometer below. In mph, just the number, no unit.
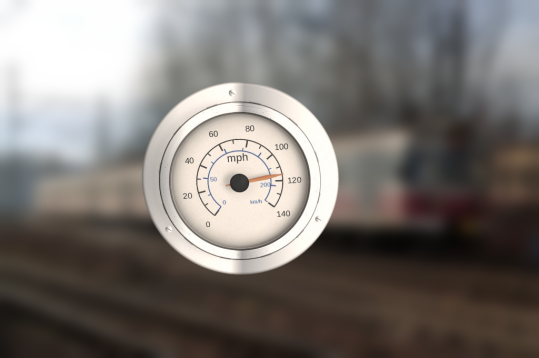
115
